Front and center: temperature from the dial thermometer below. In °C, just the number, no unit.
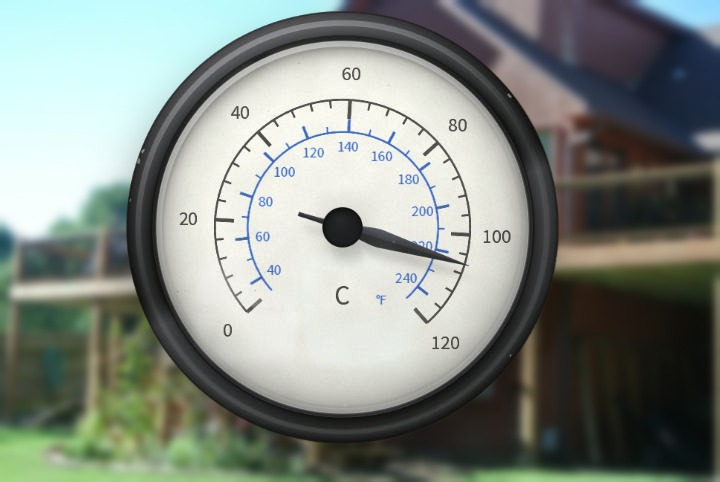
106
